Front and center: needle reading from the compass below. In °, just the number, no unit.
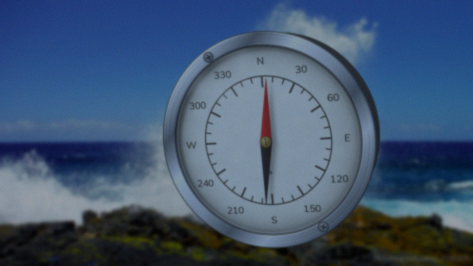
5
